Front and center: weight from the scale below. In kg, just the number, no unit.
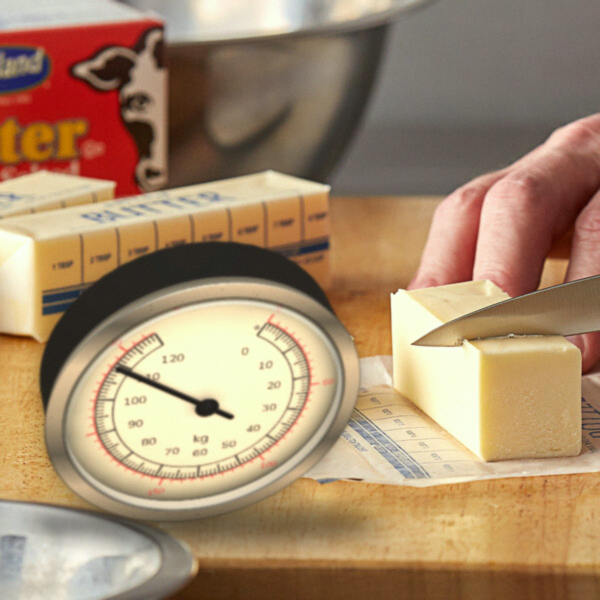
110
